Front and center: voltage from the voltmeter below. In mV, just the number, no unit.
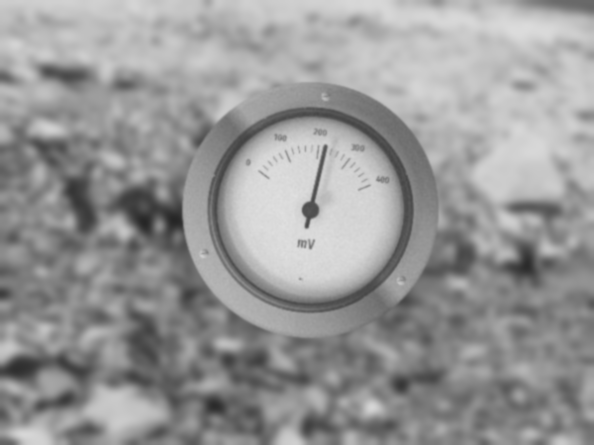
220
